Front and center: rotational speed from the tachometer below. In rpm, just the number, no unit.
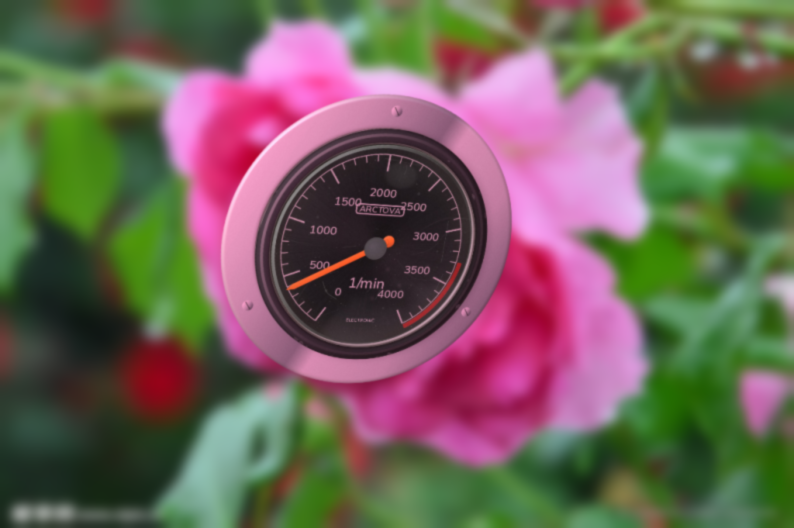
400
